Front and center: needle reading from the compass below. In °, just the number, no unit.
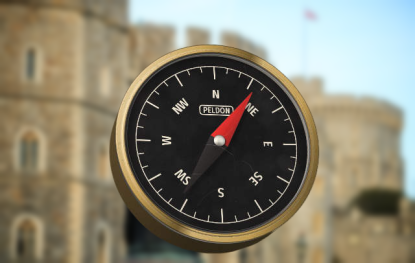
35
